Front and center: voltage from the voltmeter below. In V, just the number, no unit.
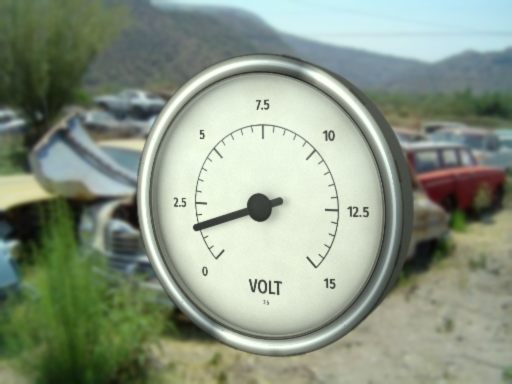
1.5
